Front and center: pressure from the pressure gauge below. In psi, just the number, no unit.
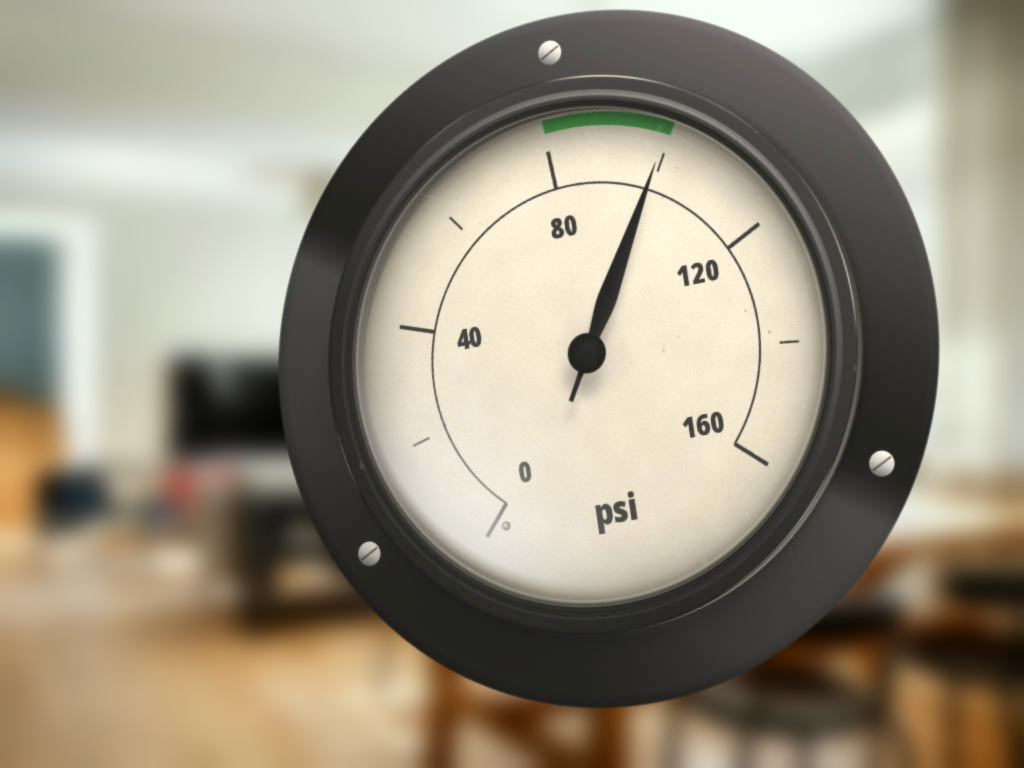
100
